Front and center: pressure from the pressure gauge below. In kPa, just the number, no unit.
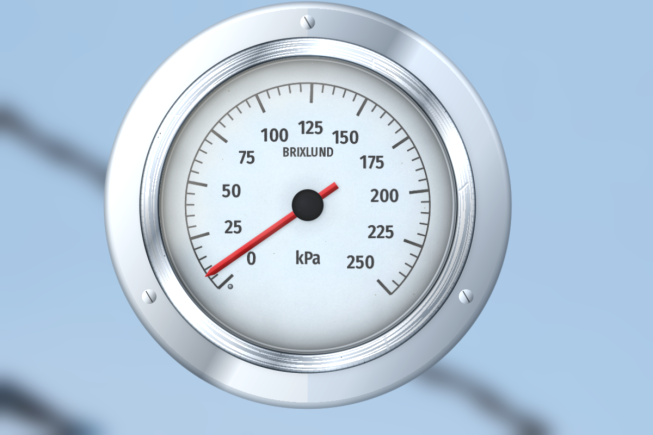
7.5
